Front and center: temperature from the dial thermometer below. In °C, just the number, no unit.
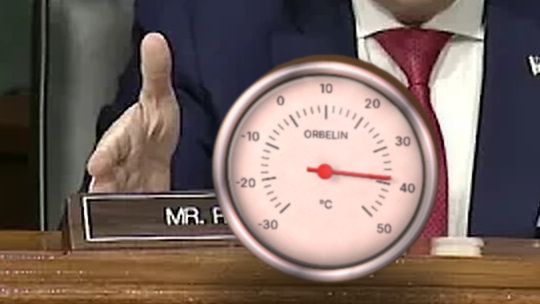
38
